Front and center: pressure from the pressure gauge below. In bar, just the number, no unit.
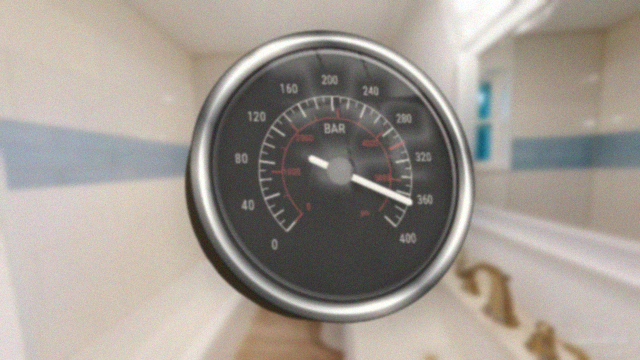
370
